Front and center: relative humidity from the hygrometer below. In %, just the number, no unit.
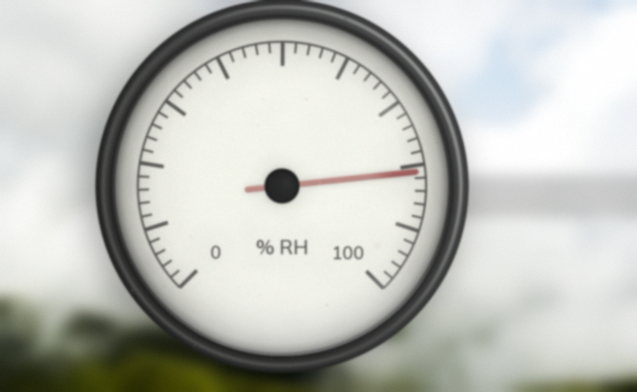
81
